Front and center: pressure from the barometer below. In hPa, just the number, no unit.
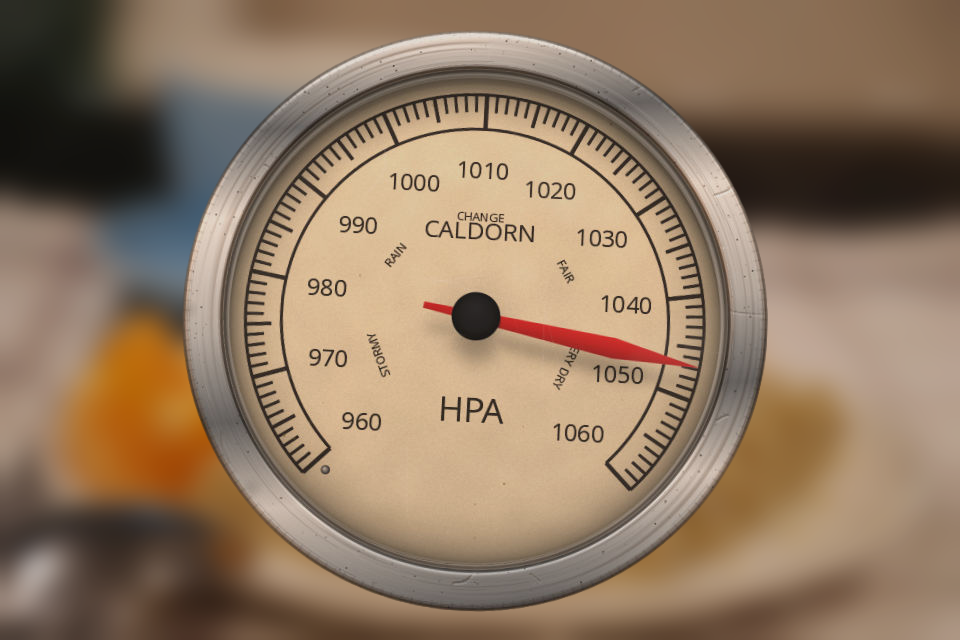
1047
